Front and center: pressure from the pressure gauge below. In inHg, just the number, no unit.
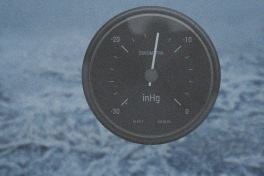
-14
